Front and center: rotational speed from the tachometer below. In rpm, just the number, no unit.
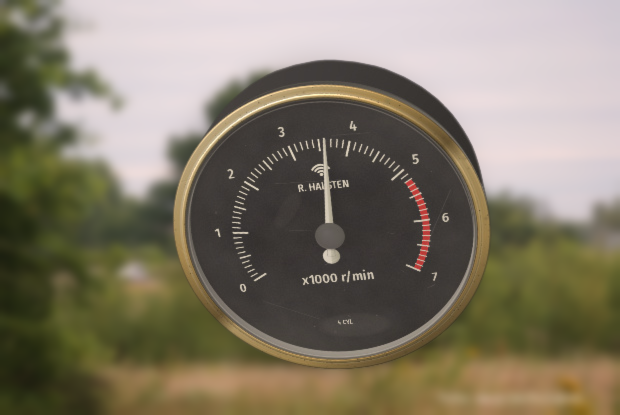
3600
